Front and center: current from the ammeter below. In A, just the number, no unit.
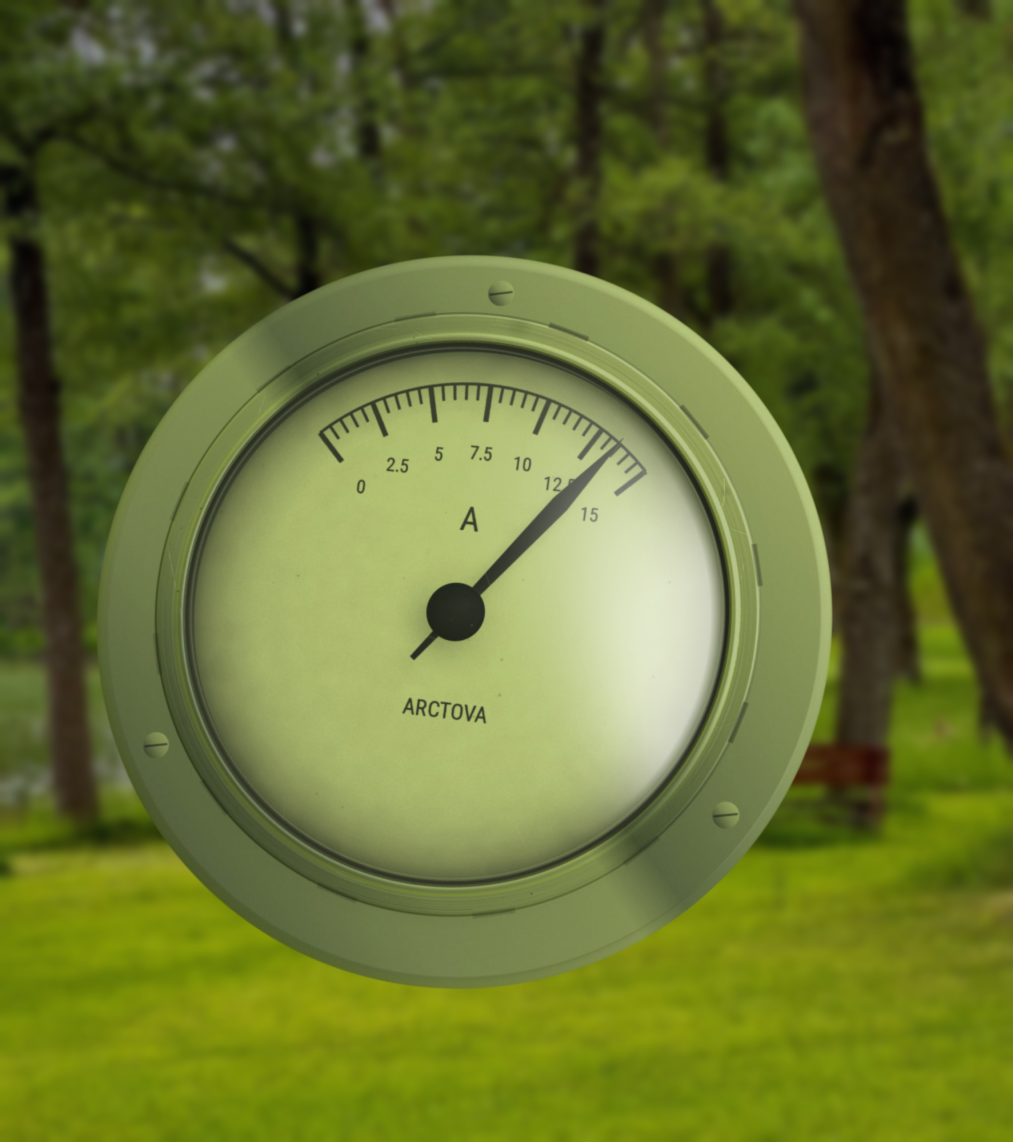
13.5
